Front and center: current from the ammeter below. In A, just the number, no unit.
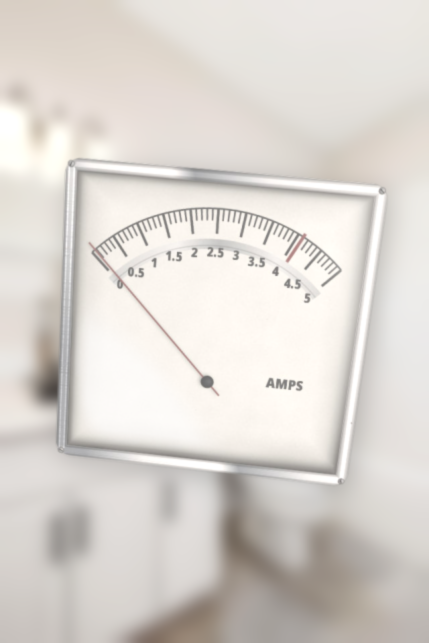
0.1
